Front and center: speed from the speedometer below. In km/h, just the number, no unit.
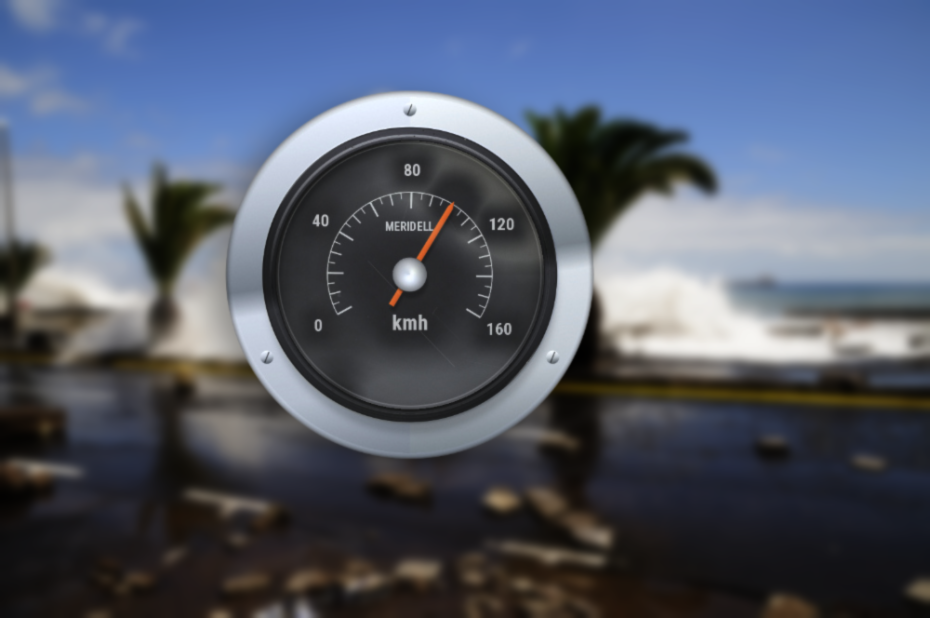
100
